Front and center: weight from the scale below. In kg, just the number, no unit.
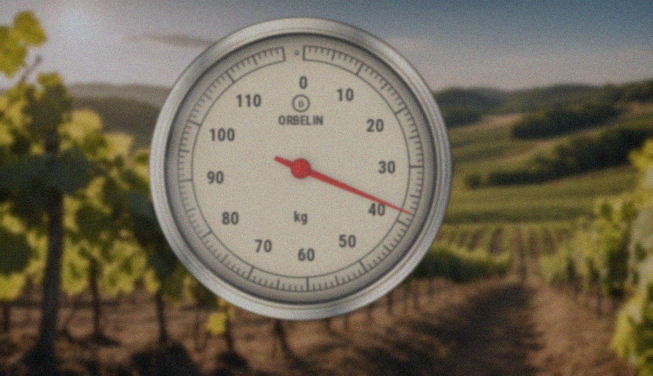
38
